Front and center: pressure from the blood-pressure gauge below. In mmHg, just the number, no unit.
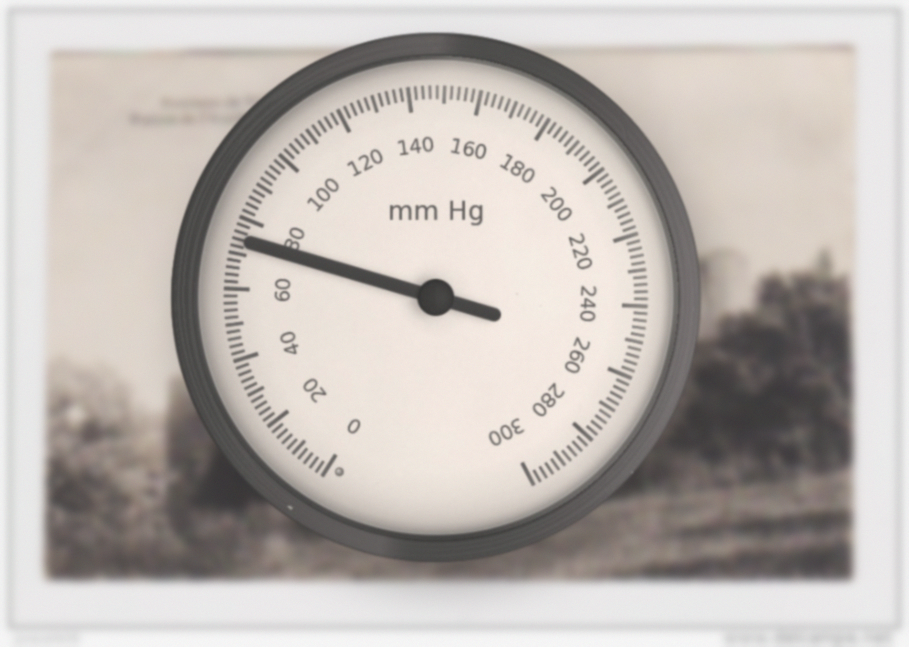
74
